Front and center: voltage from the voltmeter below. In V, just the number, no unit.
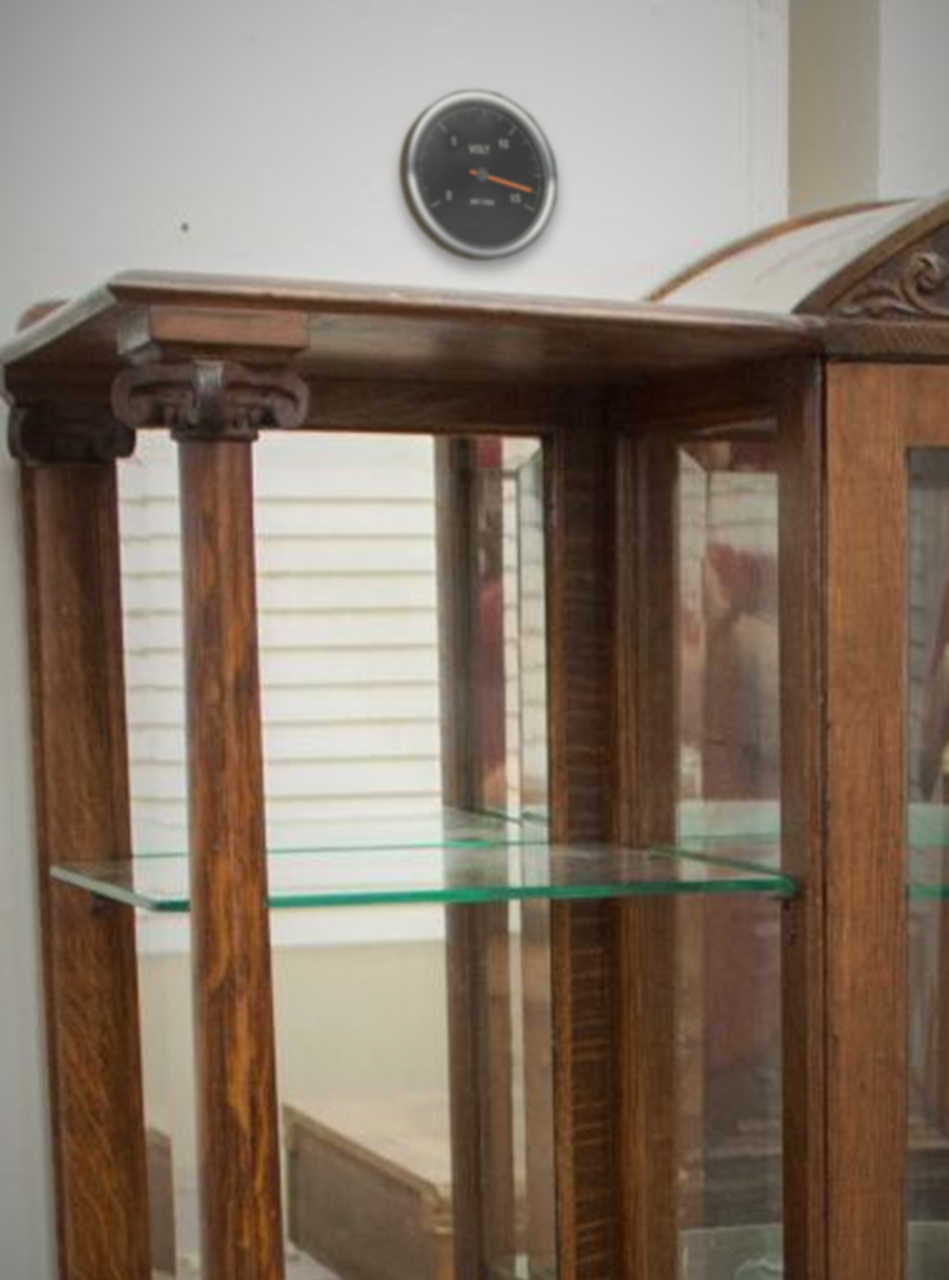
14
